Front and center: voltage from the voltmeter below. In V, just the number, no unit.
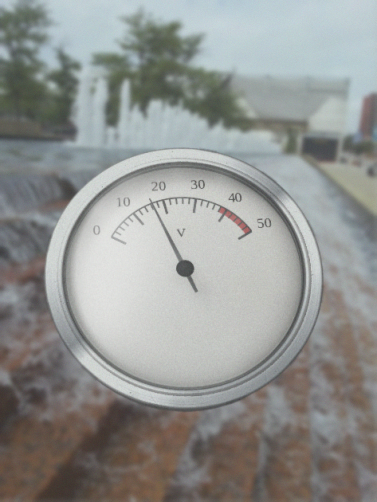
16
